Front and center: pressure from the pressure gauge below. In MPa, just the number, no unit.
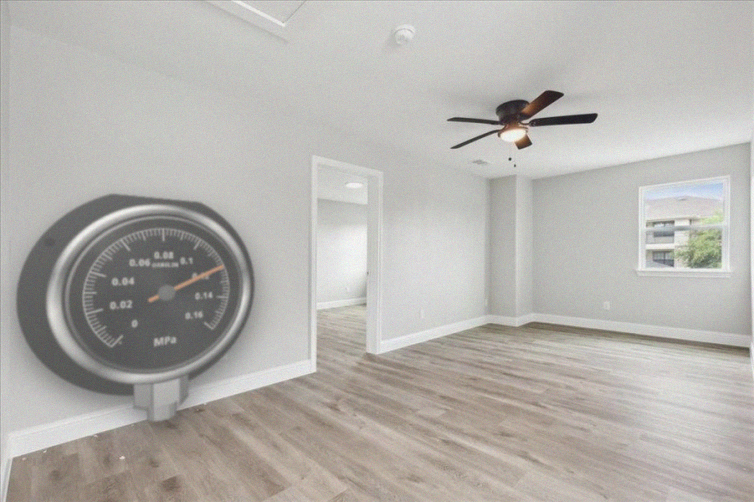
0.12
